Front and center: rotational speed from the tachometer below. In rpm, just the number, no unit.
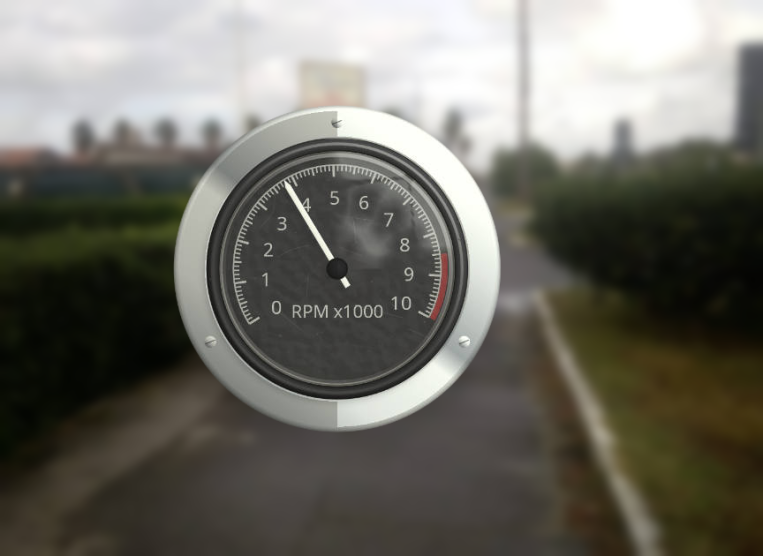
3800
